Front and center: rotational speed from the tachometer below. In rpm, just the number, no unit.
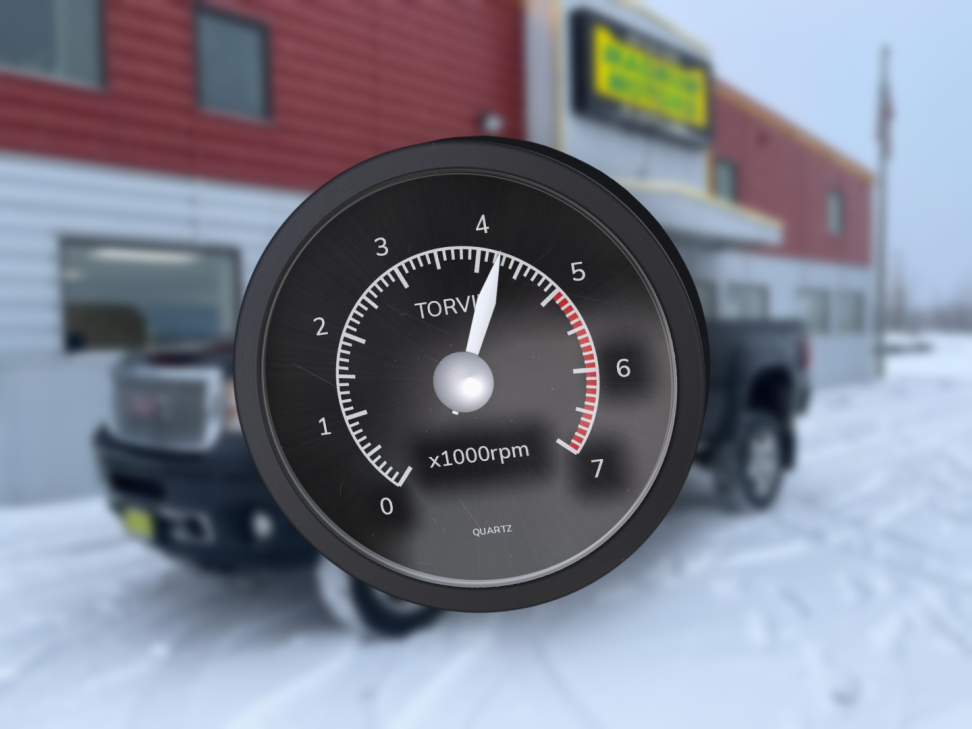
4250
